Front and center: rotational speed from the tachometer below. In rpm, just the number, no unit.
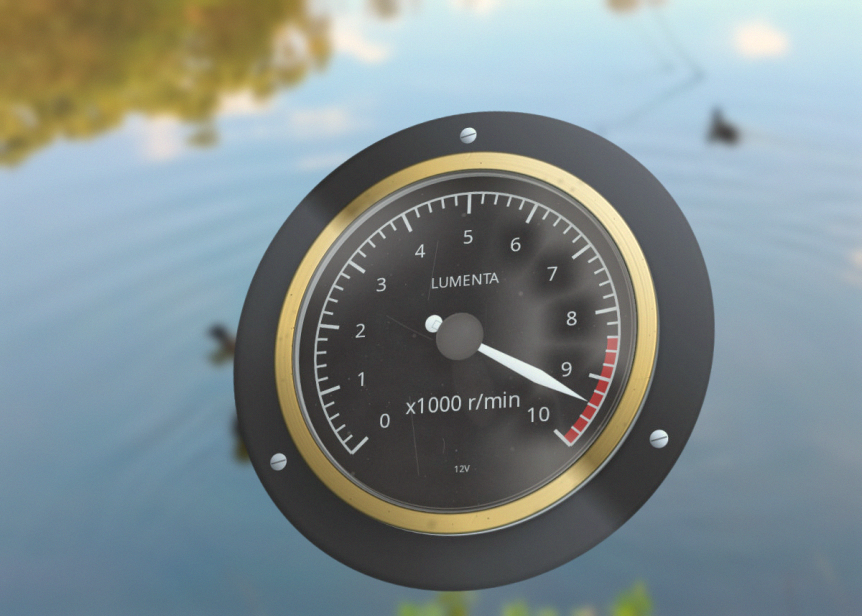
9400
